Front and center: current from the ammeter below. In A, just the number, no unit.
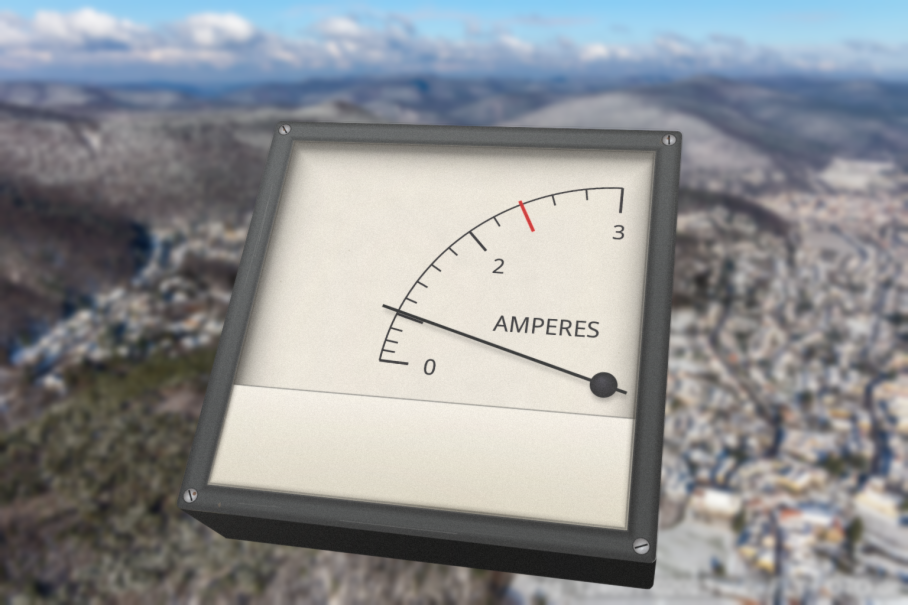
1
